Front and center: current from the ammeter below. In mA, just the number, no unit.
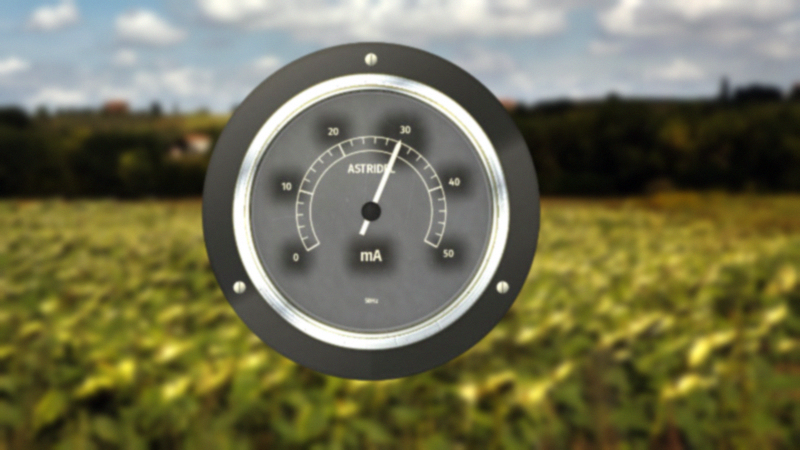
30
